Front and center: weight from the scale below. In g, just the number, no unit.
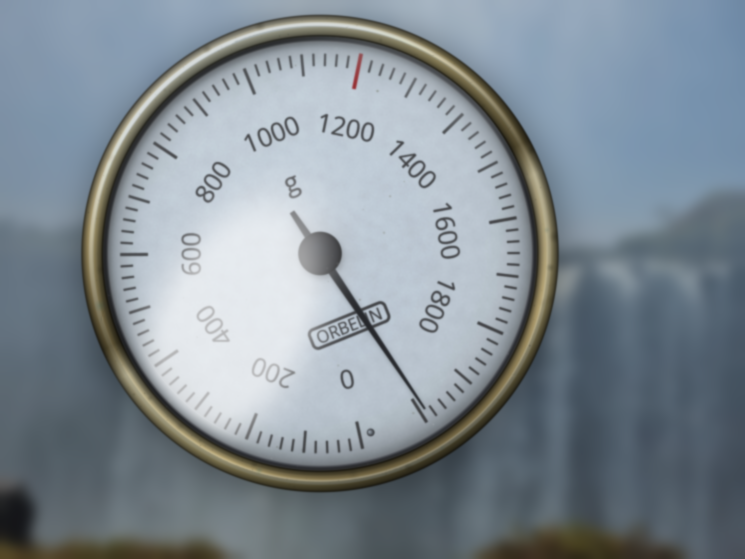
1990
